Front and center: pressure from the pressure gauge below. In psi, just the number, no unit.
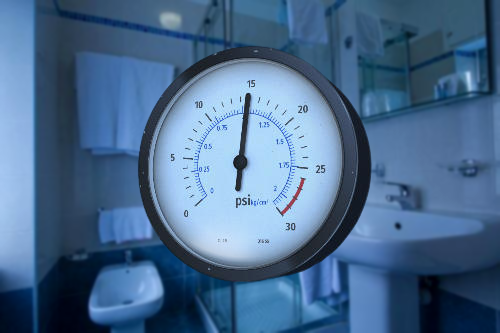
15
